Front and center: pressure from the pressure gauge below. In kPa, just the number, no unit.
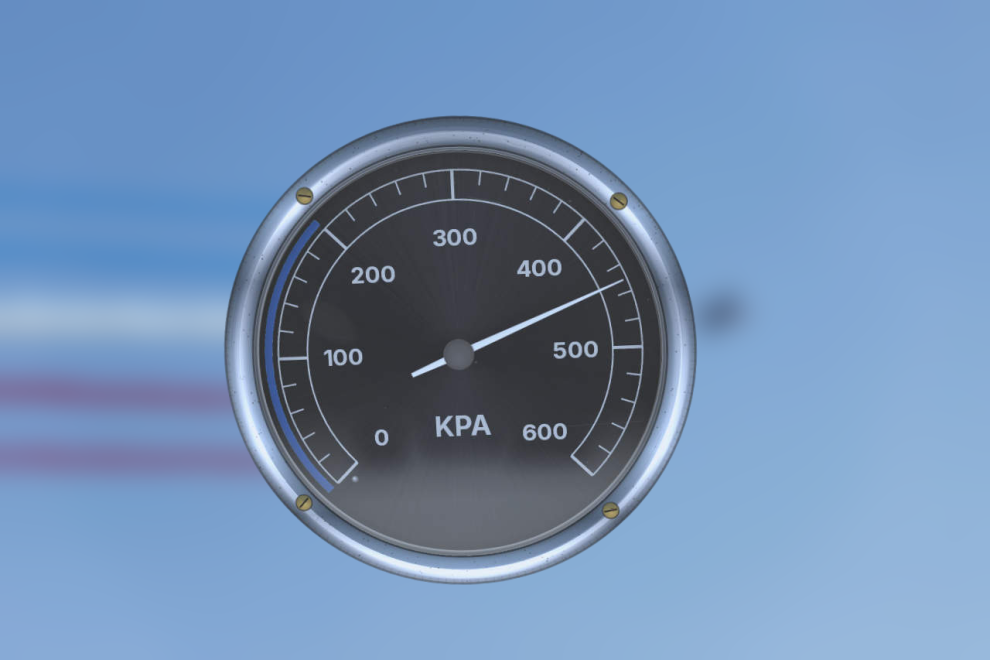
450
